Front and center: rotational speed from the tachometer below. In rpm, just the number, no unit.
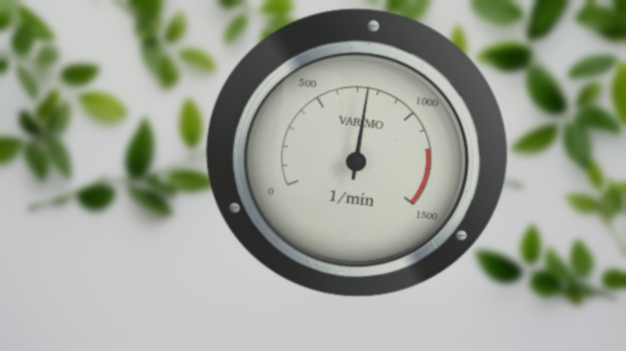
750
